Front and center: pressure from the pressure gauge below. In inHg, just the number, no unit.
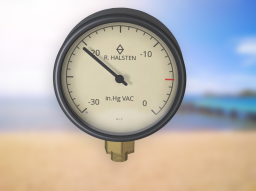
-20.5
